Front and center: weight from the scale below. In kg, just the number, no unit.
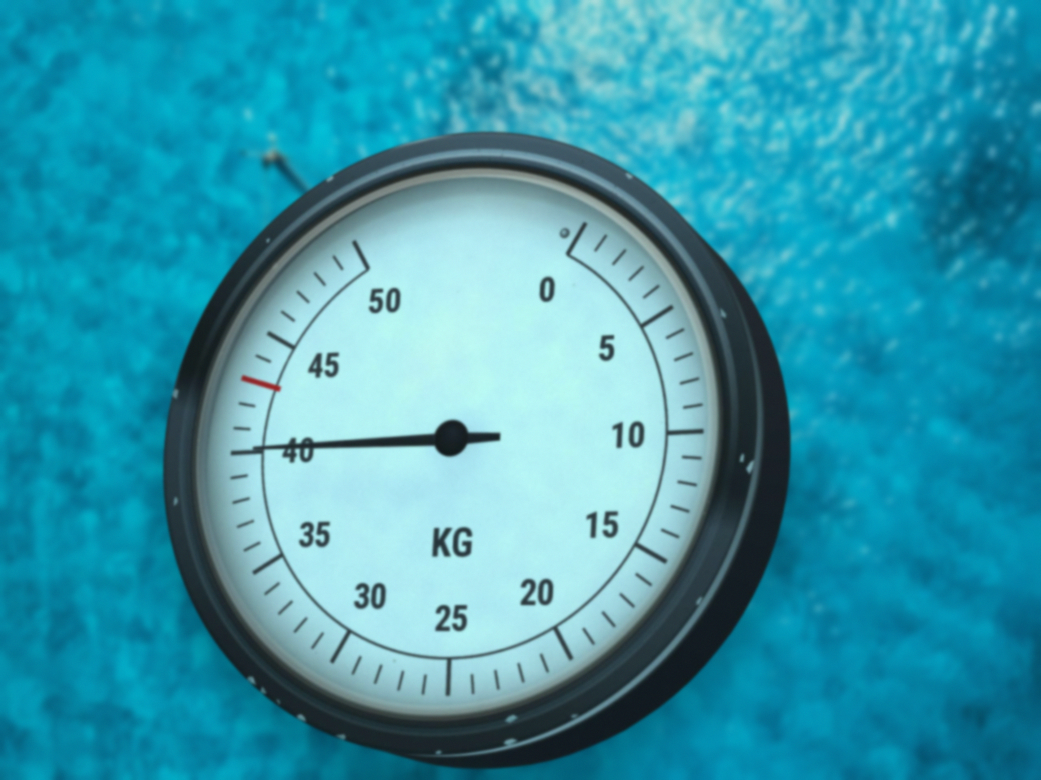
40
